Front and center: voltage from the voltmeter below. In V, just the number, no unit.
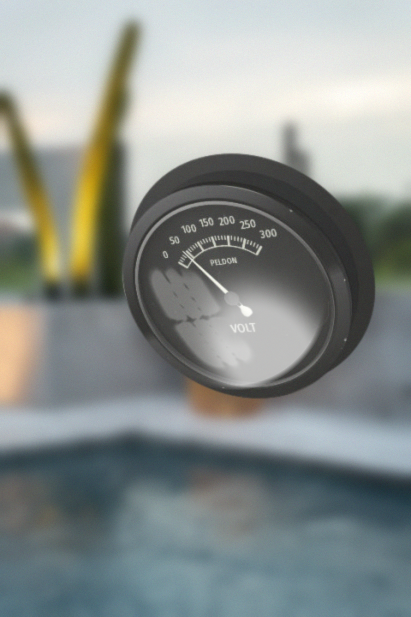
50
